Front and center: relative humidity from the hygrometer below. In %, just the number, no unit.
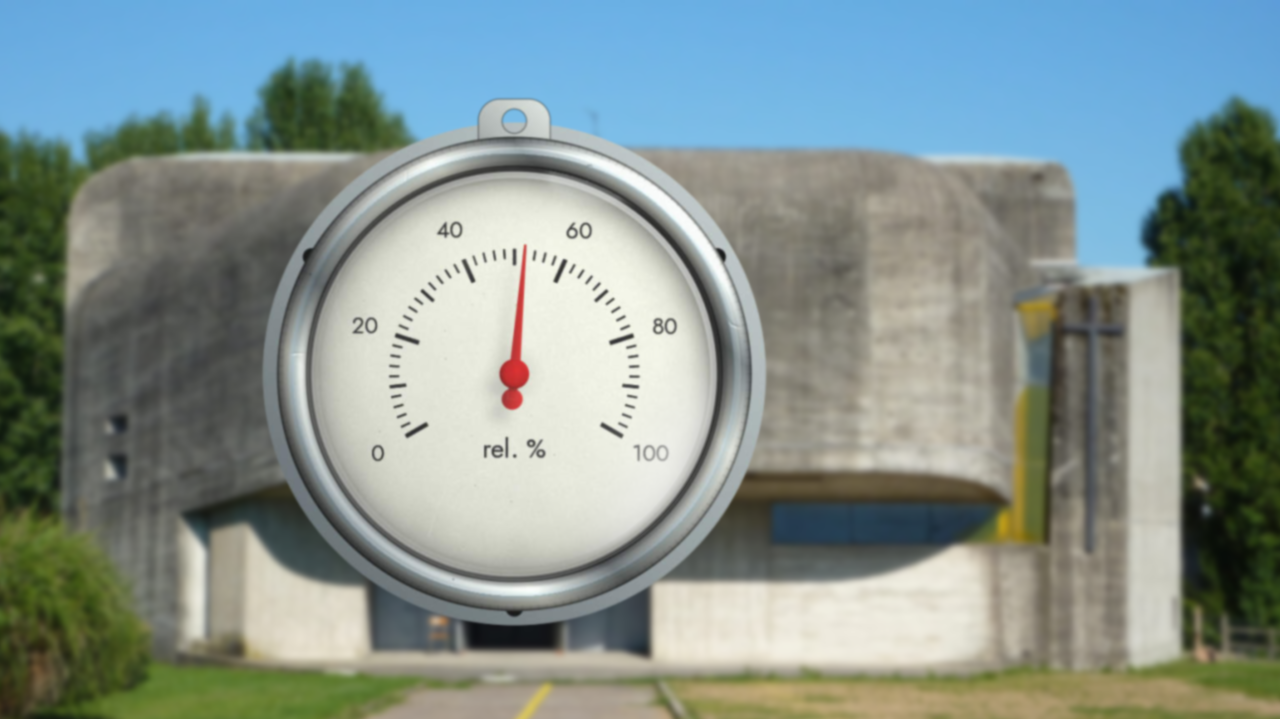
52
